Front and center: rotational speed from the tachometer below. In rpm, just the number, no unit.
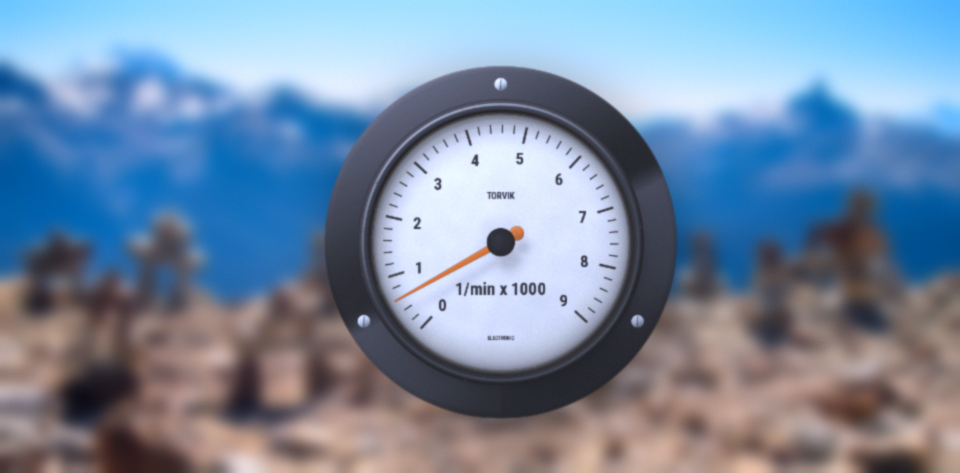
600
